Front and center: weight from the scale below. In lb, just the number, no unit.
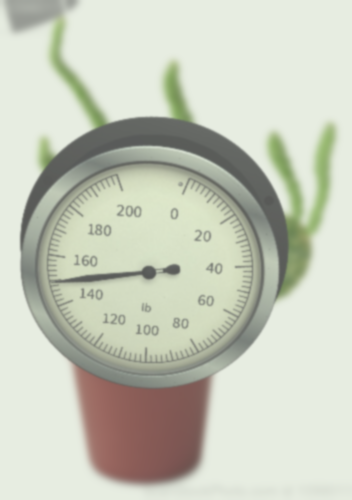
150
